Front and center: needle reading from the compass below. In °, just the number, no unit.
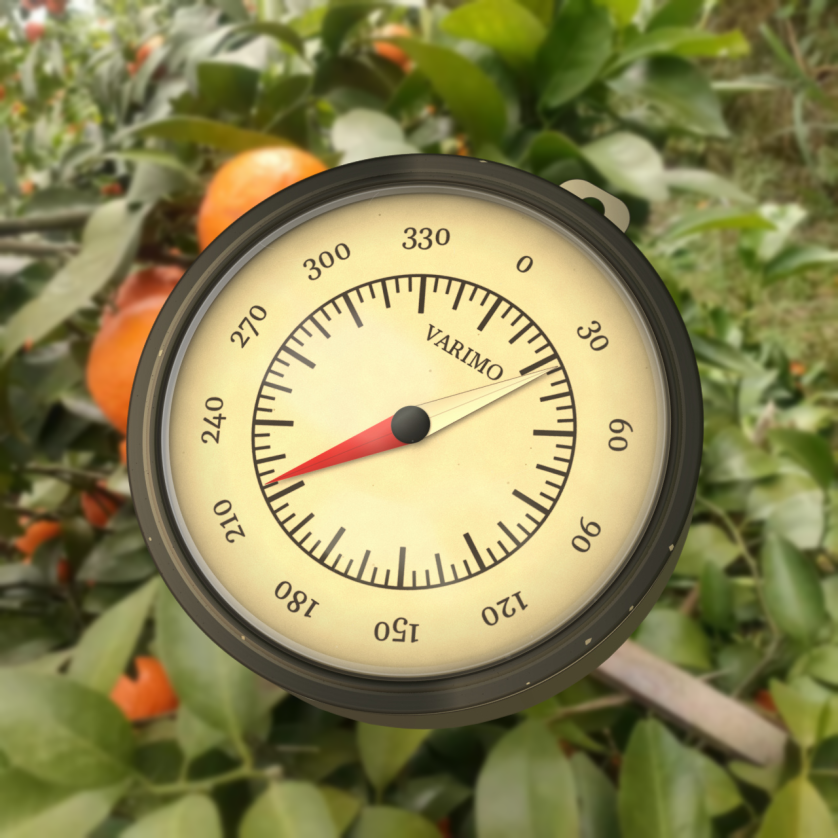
215
